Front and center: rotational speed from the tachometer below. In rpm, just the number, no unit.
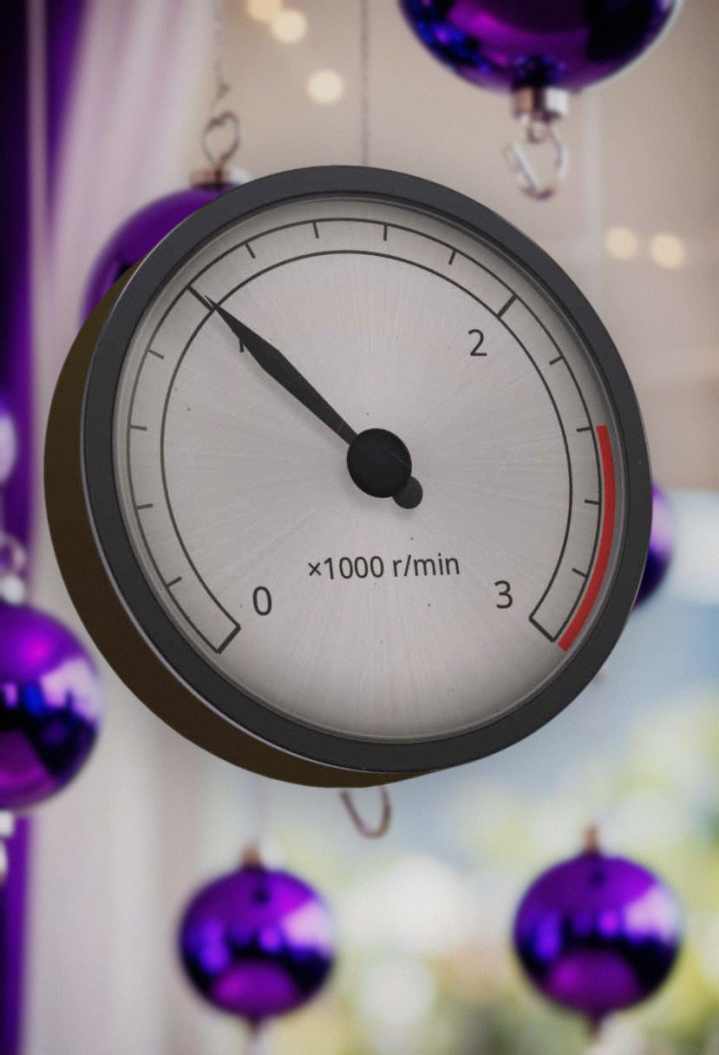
1000
